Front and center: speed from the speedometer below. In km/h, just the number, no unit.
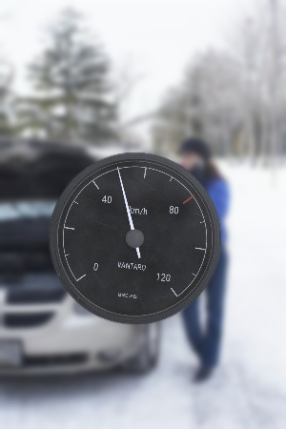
50
